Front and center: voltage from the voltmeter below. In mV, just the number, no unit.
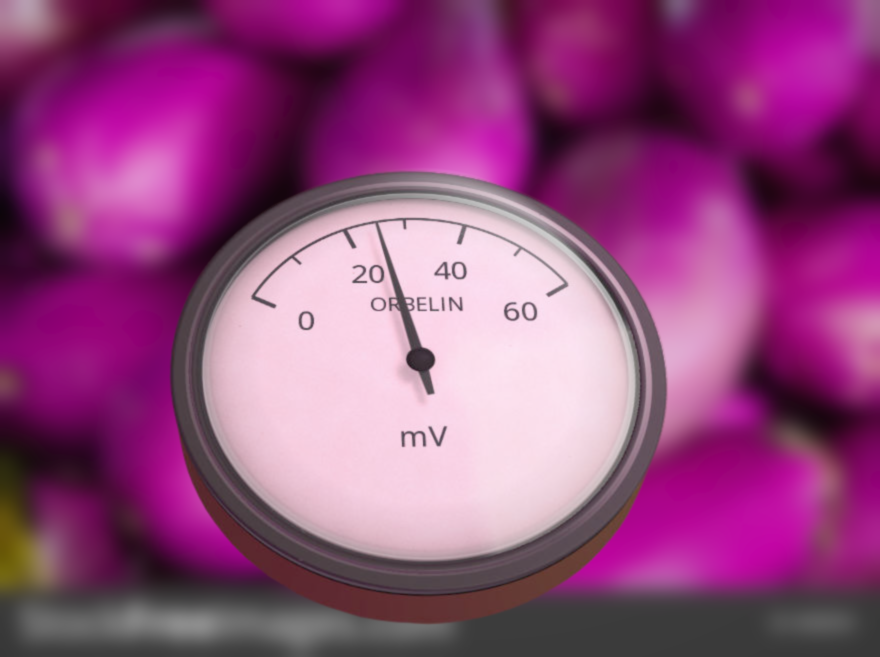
25
